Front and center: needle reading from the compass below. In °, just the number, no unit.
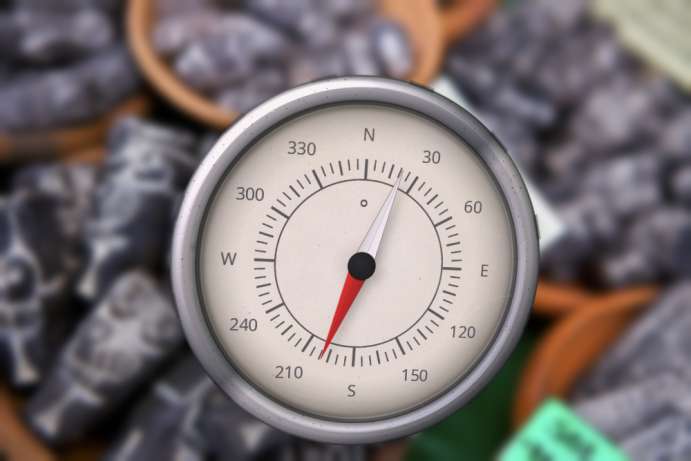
200
